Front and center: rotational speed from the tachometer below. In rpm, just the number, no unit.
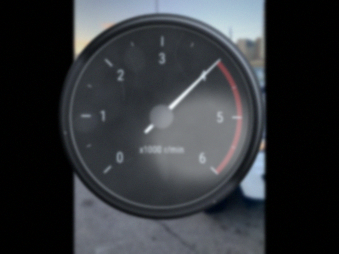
4000
